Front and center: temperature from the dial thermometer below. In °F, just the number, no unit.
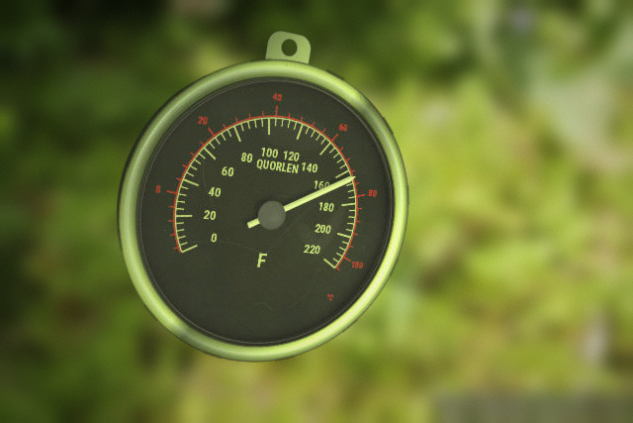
164
